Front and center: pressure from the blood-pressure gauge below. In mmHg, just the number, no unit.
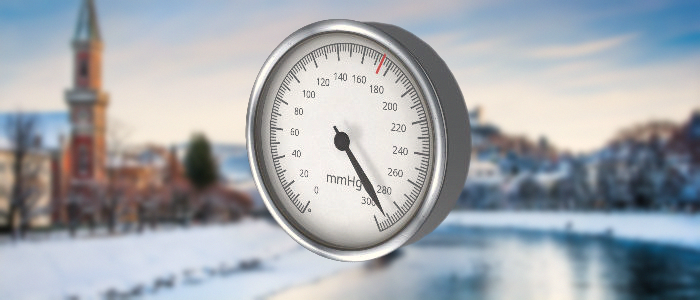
290
